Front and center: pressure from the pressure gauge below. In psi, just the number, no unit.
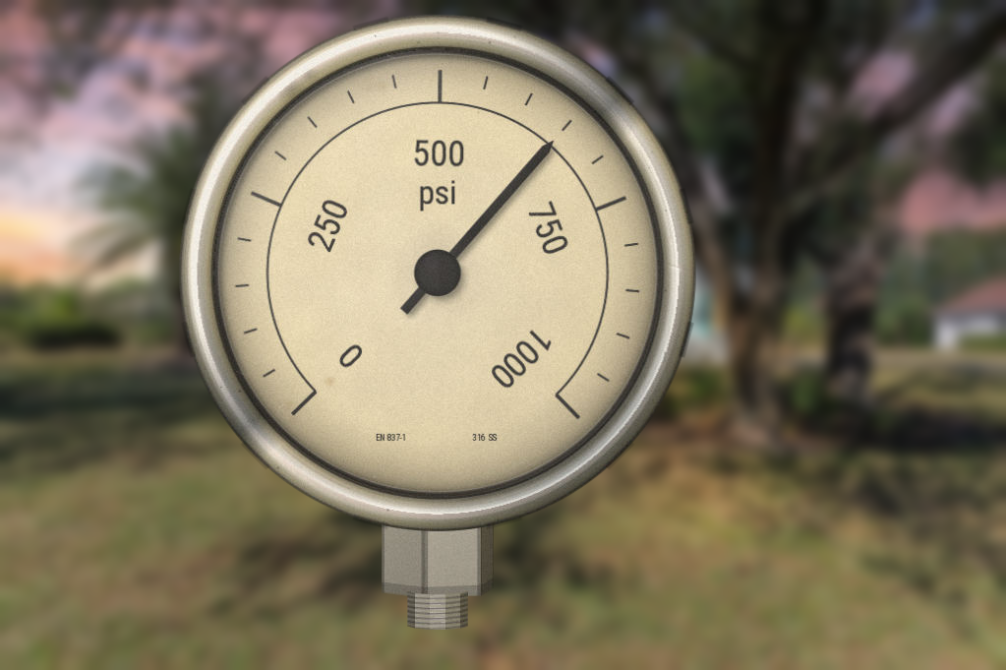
650
